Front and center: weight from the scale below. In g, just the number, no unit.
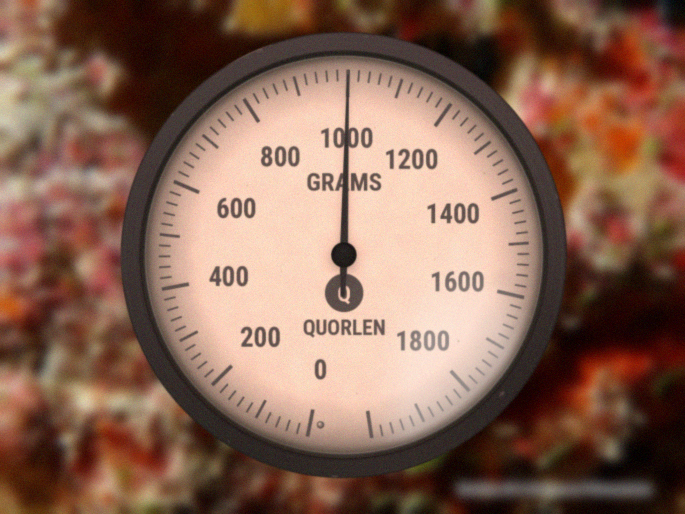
1000
